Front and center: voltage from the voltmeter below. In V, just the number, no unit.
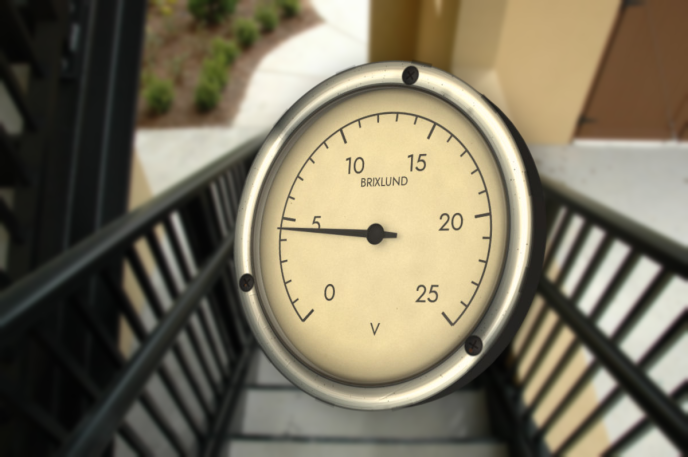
4.5
